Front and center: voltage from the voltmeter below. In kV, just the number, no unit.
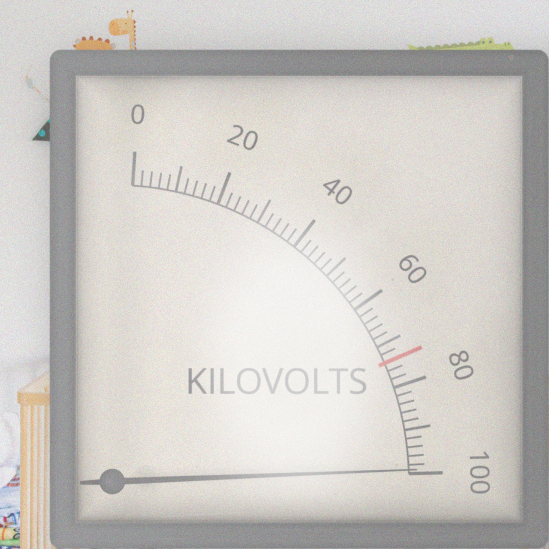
99
